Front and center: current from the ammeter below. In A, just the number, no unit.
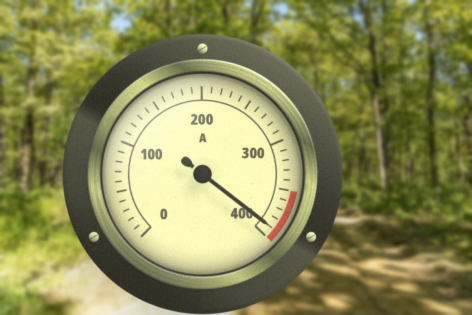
390
